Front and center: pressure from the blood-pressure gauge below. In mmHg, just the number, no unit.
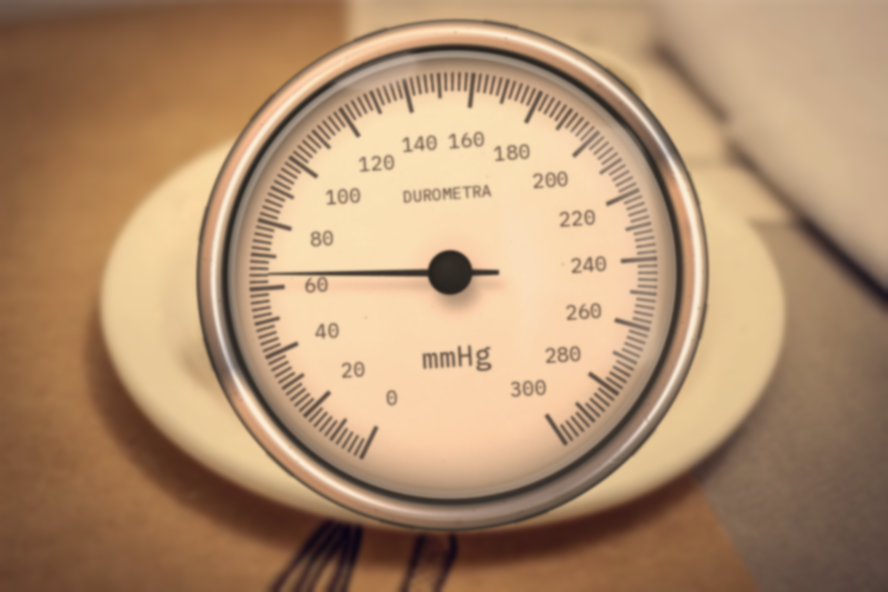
64
